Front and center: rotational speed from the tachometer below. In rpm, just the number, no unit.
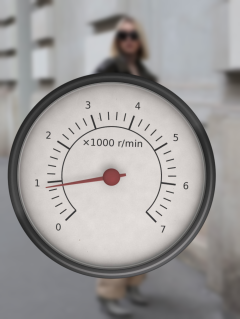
900
